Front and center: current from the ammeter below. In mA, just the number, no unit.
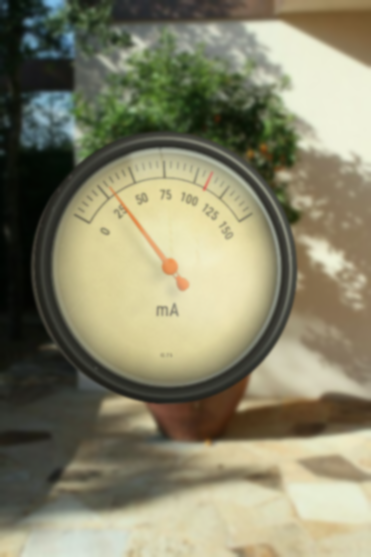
30
